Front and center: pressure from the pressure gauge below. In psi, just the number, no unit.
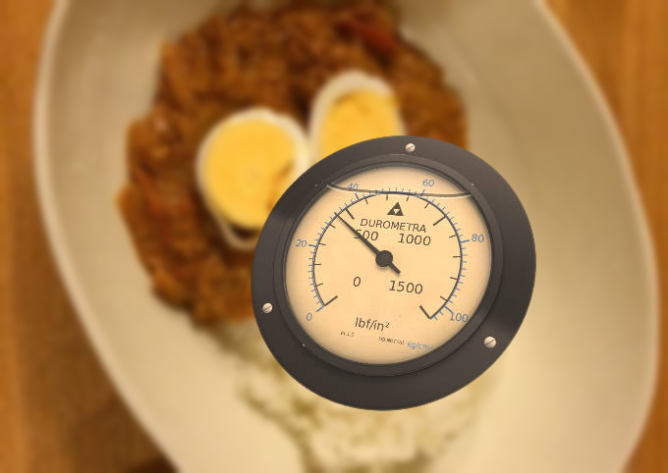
450
